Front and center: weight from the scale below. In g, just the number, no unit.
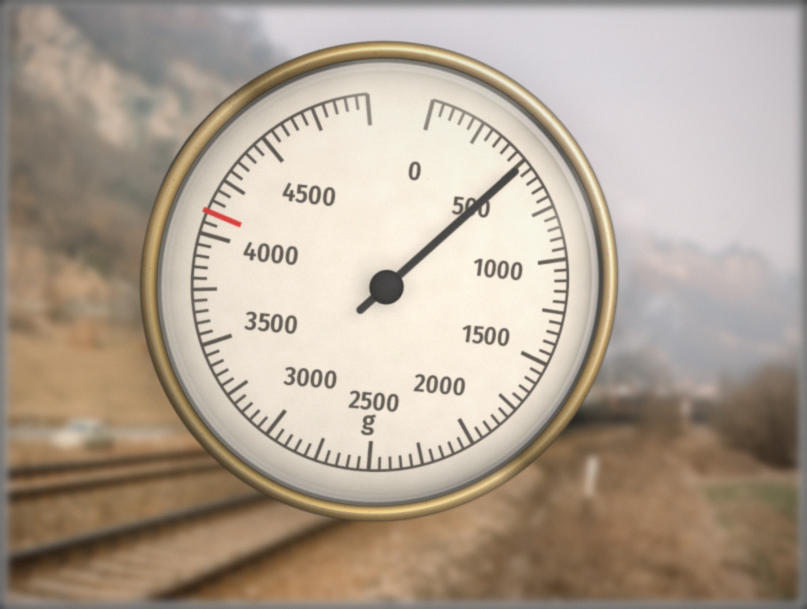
500
